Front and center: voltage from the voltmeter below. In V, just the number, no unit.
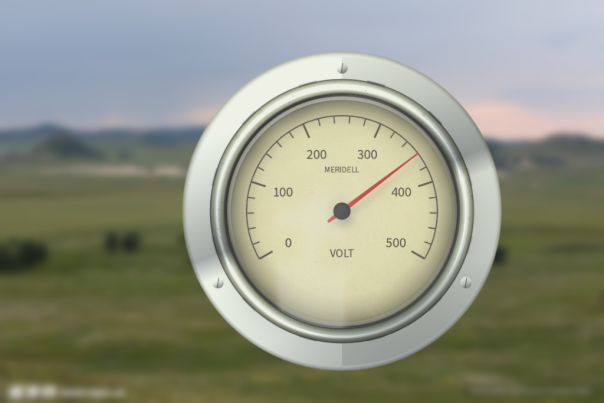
360
